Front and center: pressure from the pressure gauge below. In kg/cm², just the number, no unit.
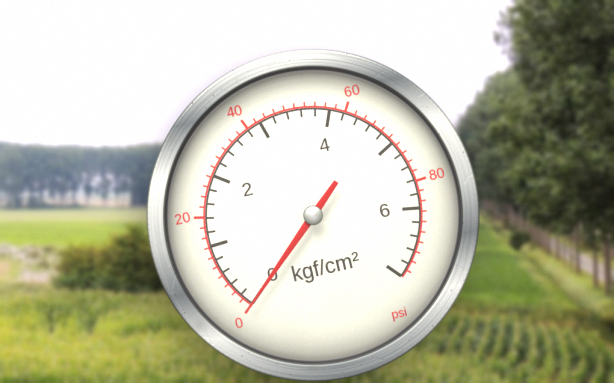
0
